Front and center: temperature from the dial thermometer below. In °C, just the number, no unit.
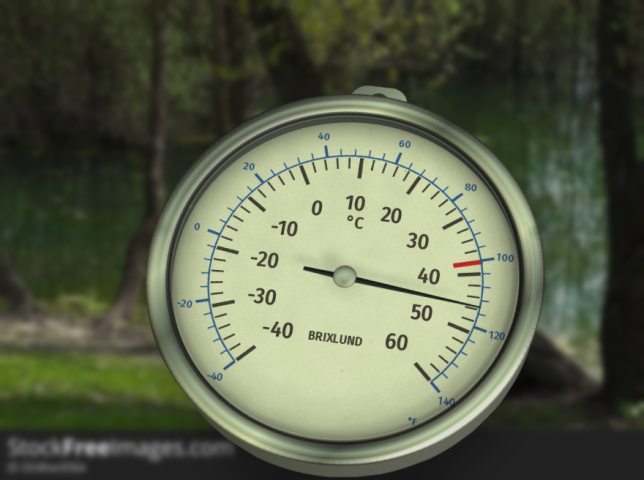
46
